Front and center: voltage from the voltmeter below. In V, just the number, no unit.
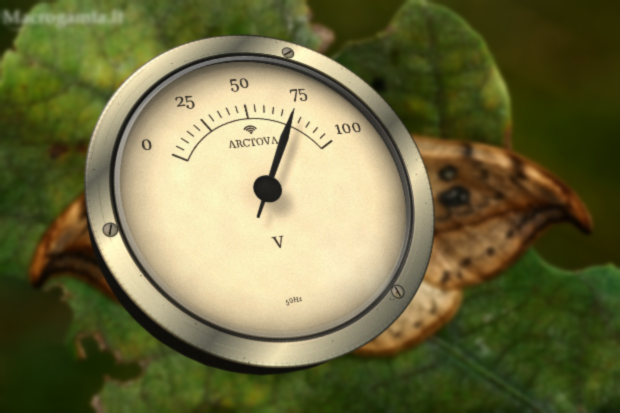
75
